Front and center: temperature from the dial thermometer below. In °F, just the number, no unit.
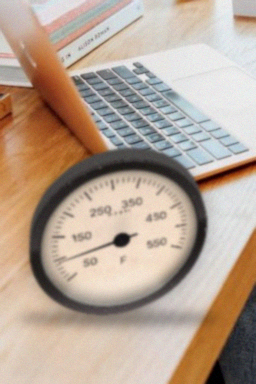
100
